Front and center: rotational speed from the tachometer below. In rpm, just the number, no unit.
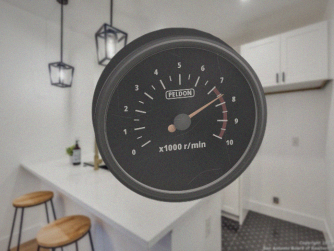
7500
